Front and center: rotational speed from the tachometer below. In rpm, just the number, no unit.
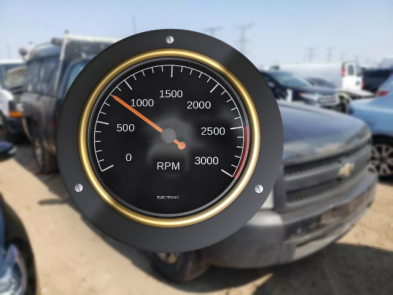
800
